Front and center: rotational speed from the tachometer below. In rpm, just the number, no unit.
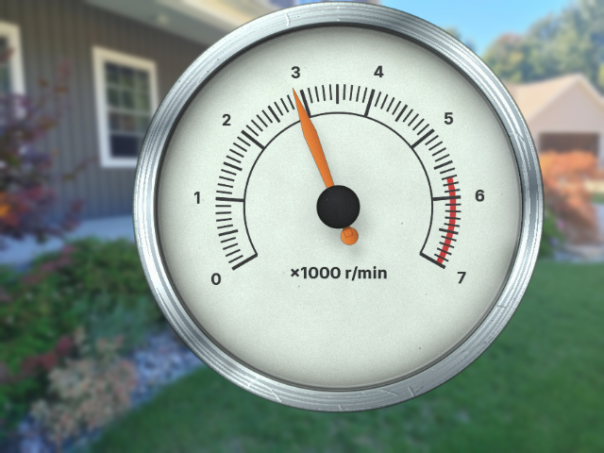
2900
